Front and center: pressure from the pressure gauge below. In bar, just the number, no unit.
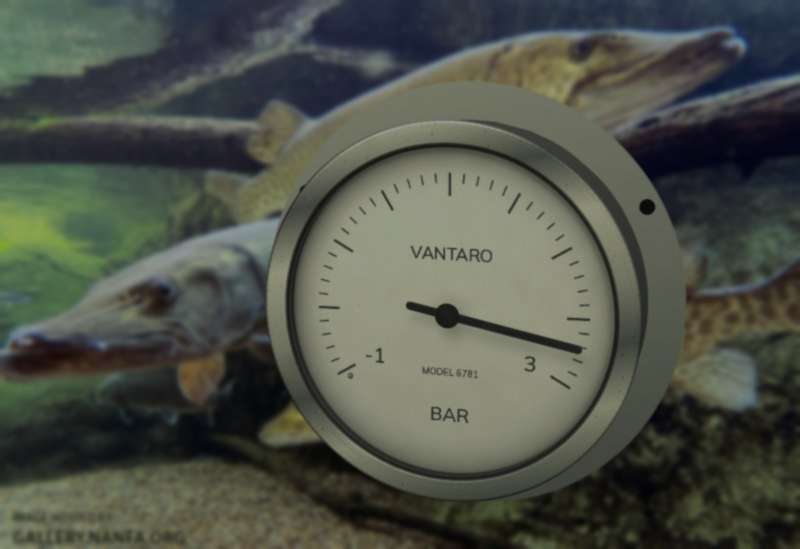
2.7
